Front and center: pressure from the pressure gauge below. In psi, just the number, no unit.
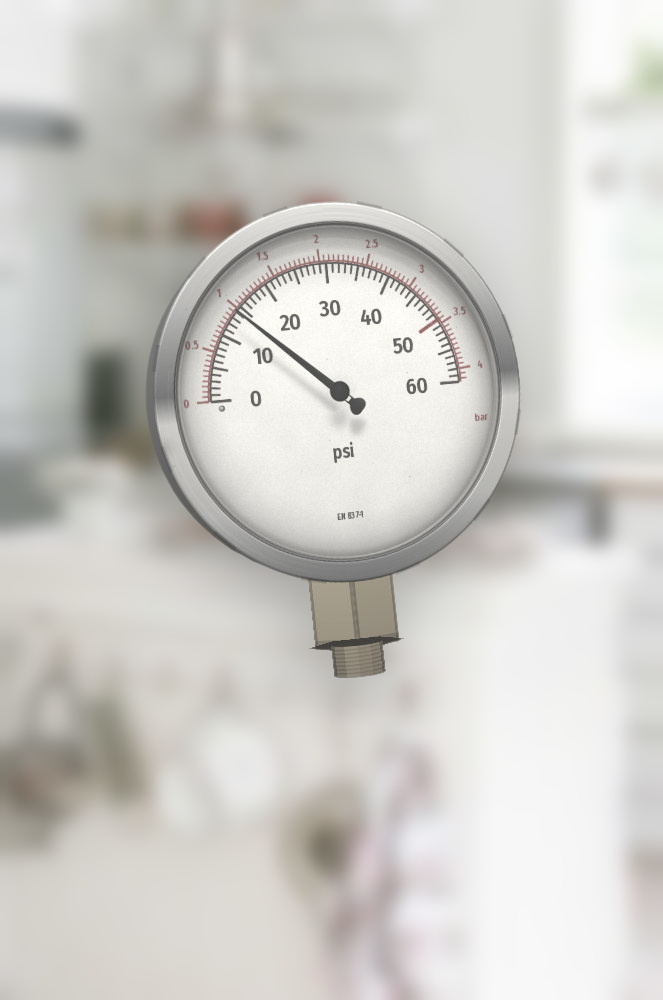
14
